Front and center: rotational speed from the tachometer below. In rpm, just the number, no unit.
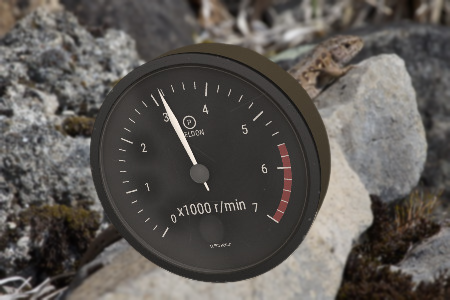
3200
